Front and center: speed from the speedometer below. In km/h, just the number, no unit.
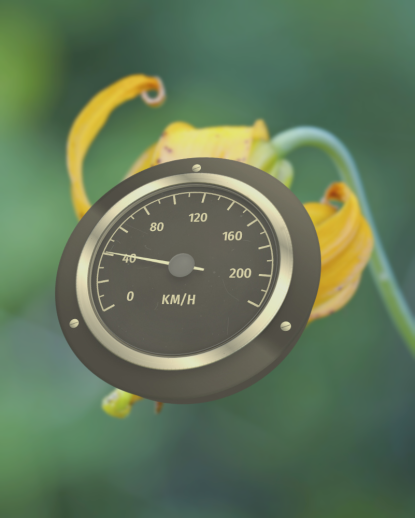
40
